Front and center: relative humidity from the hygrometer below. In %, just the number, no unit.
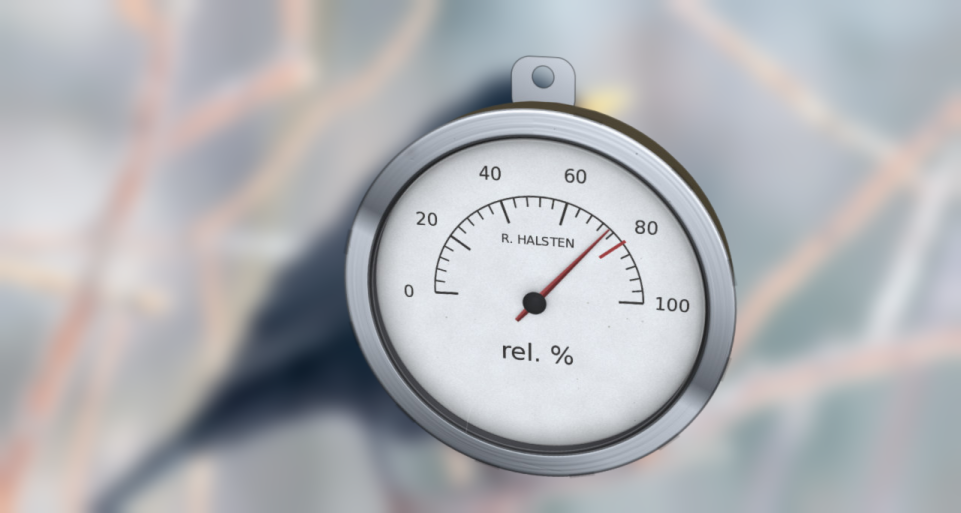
74
